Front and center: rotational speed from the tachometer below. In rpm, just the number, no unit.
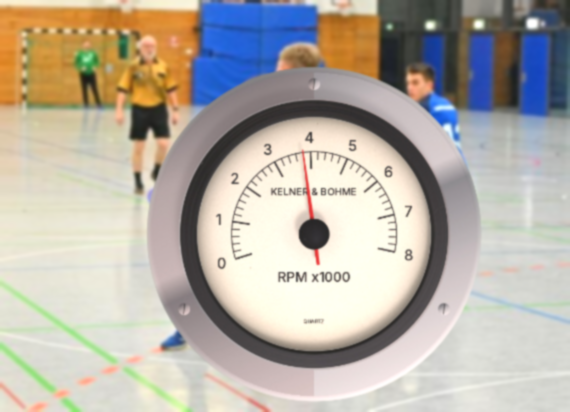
3800
